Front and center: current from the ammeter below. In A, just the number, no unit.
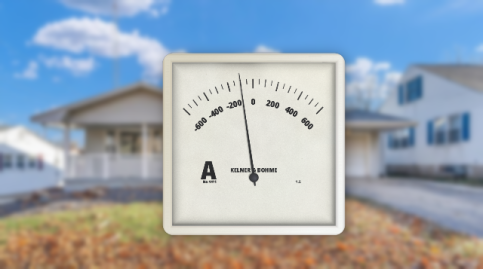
-100
